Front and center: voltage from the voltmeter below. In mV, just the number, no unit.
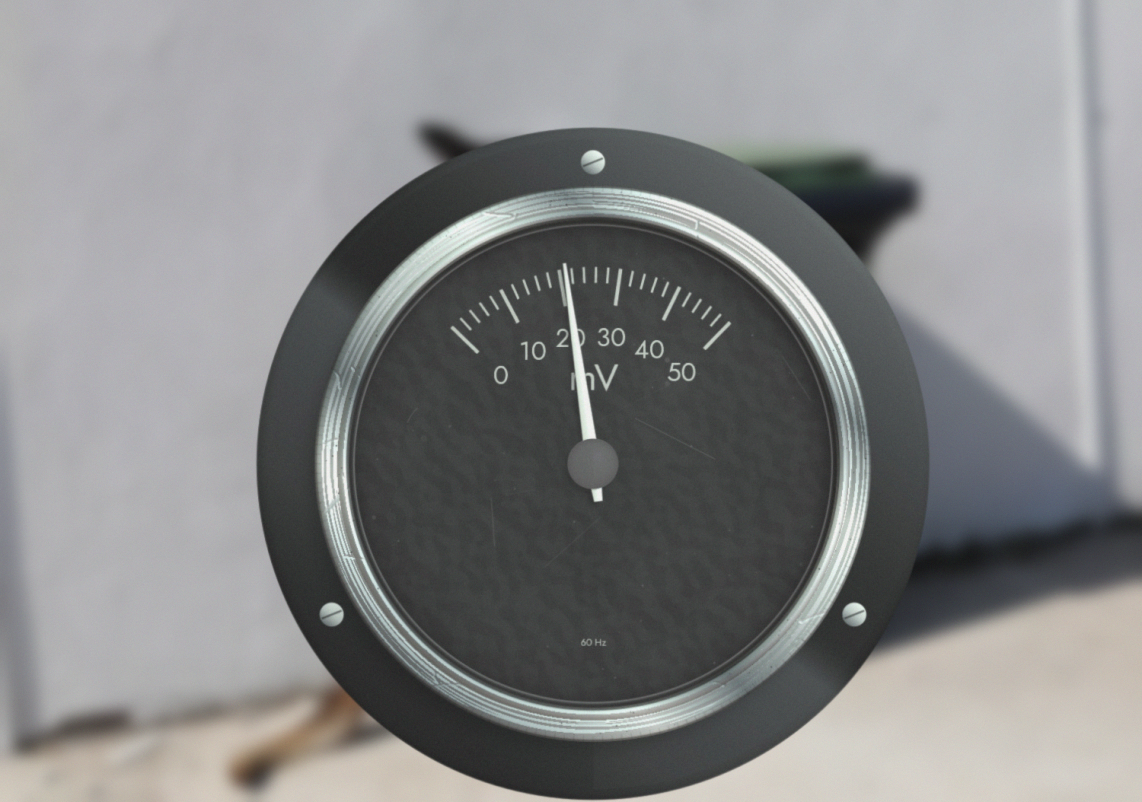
21
